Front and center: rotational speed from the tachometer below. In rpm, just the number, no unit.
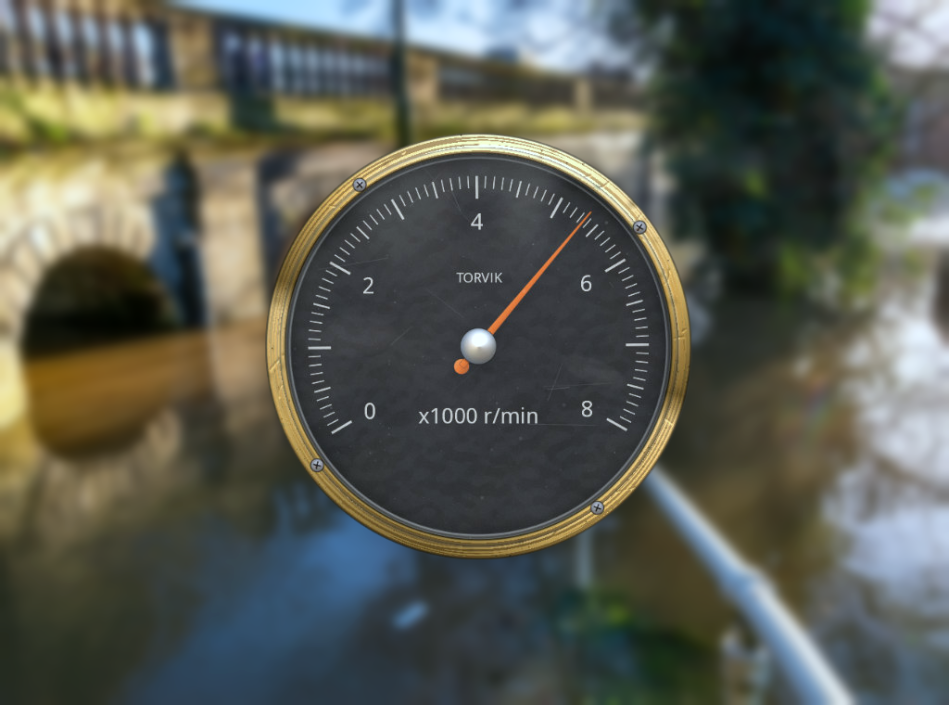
5350
